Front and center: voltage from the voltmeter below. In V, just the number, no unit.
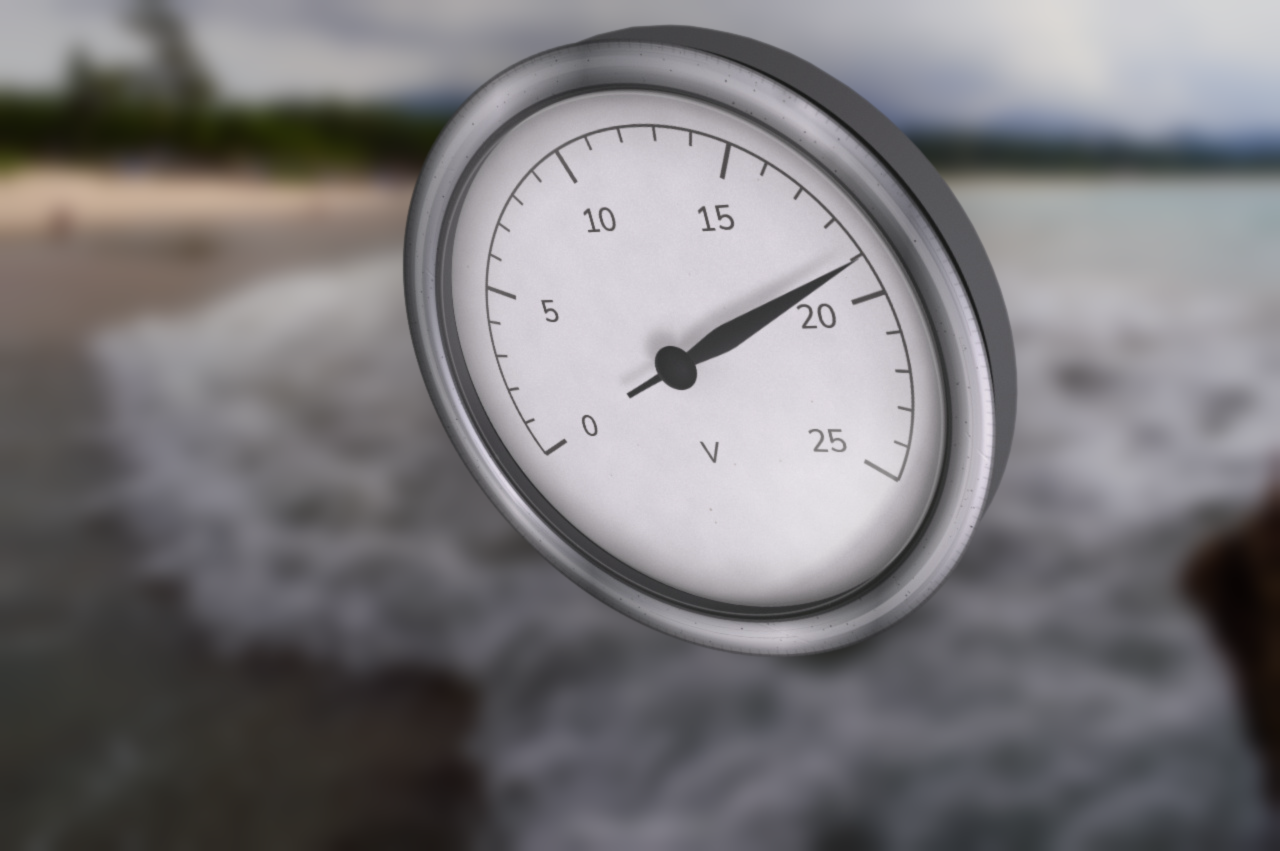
19
